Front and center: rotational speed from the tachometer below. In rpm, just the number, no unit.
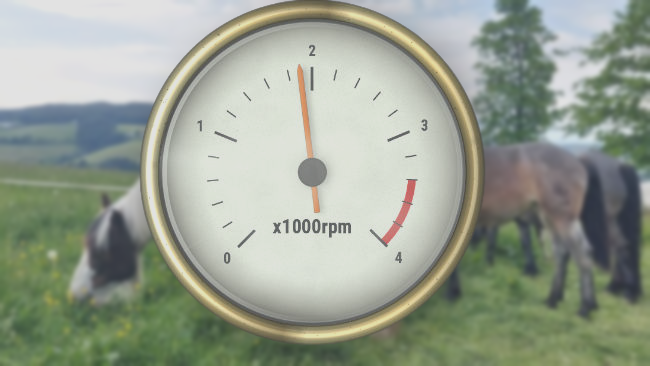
1900
